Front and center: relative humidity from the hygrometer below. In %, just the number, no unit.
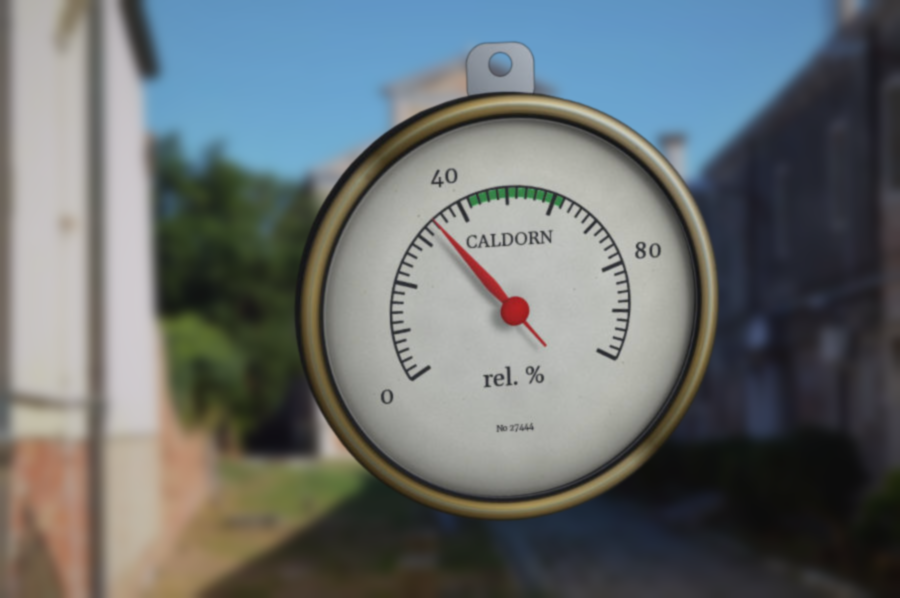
34
